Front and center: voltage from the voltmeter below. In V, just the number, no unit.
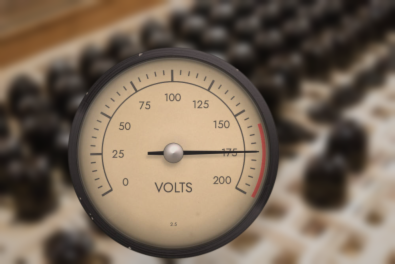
175
